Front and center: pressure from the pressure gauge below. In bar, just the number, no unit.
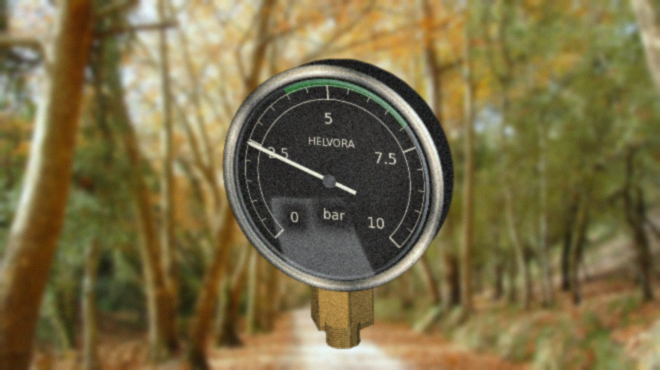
2.5
